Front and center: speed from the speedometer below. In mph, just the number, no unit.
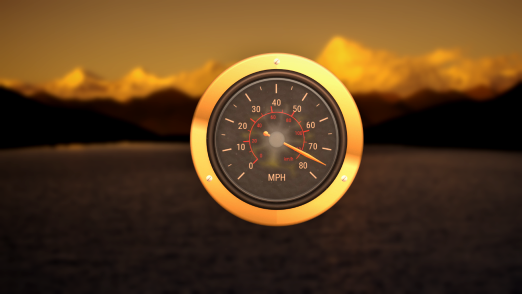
75
